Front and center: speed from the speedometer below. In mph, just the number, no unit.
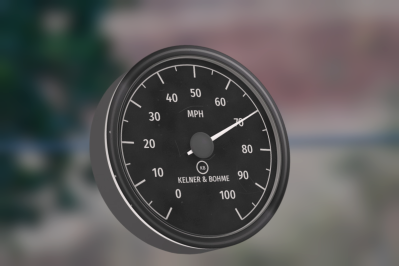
70
